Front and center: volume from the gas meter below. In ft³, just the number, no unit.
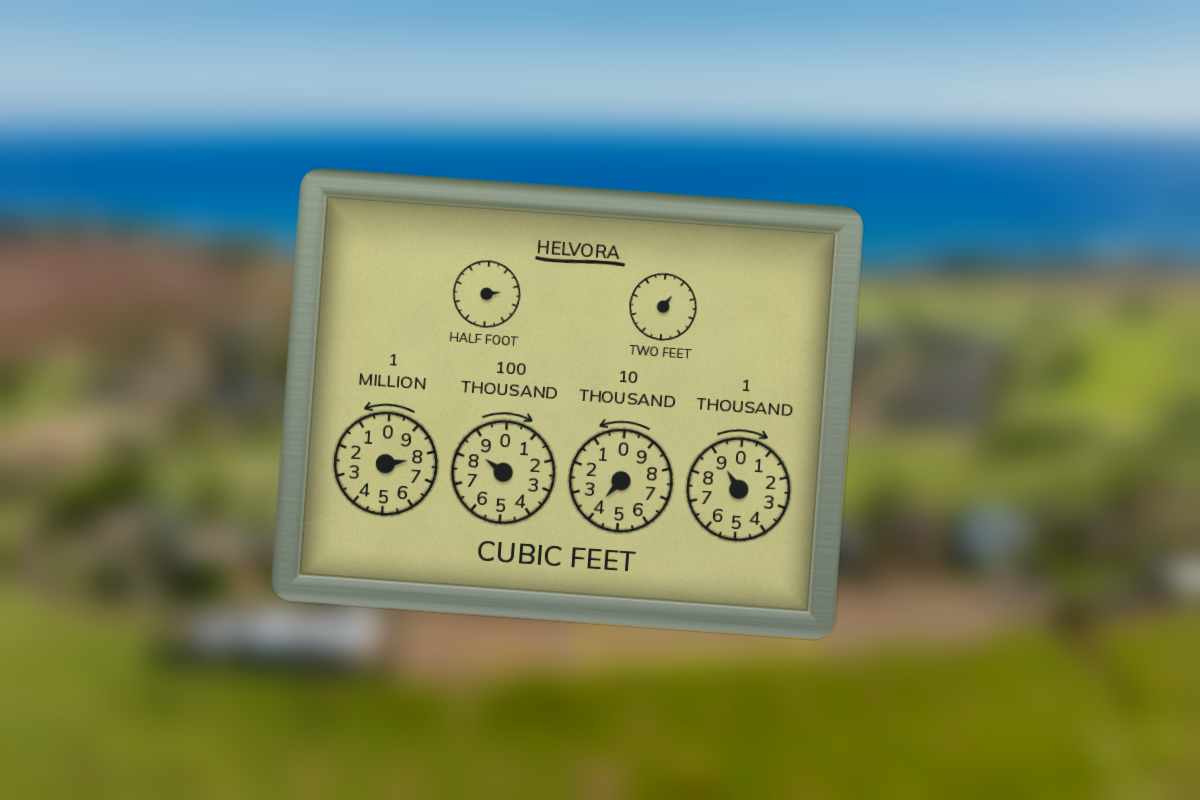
783900
